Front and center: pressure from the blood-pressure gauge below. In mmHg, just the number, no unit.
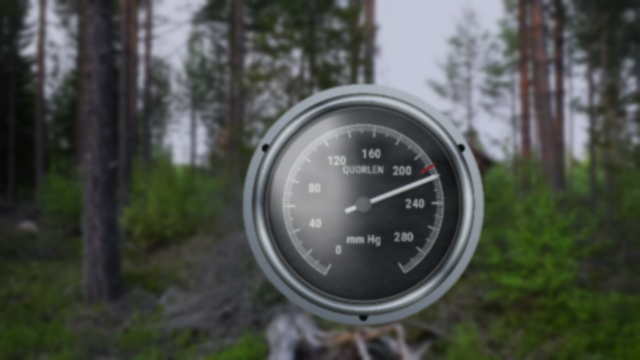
220
